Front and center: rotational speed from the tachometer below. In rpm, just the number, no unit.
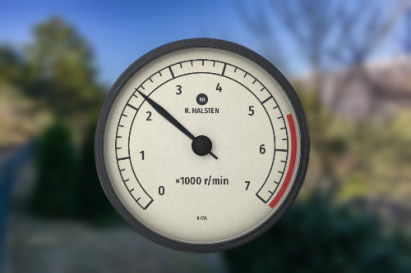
2300
